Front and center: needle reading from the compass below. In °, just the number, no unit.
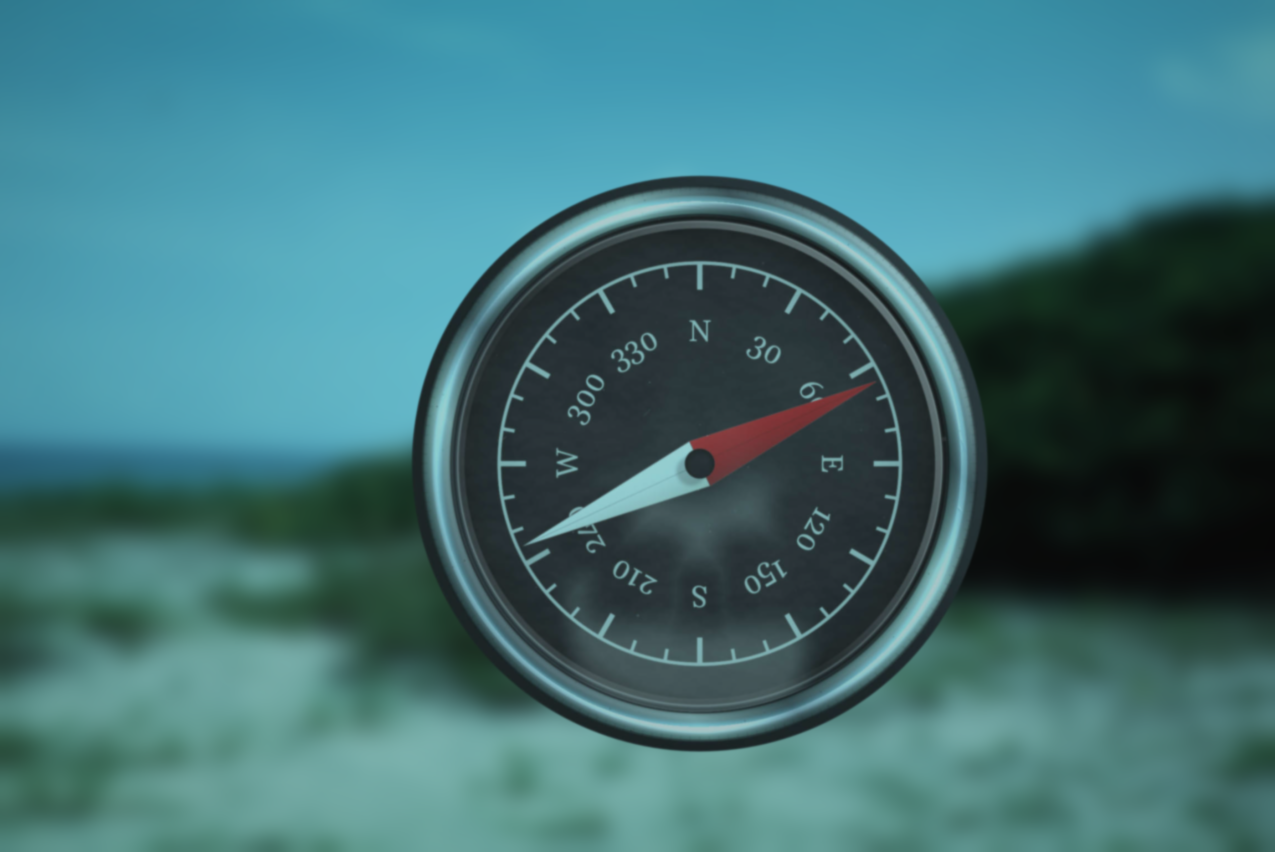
65
